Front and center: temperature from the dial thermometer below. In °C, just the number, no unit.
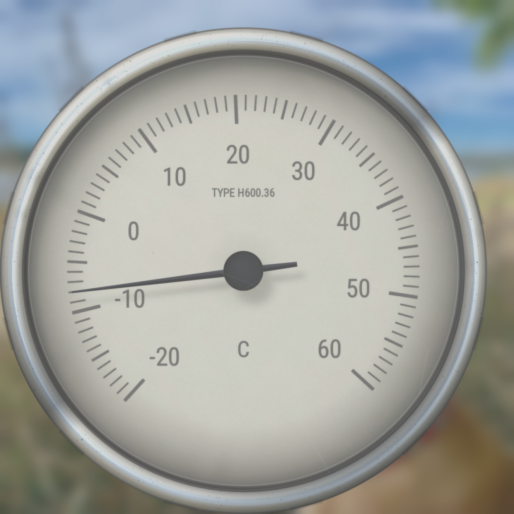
-8
